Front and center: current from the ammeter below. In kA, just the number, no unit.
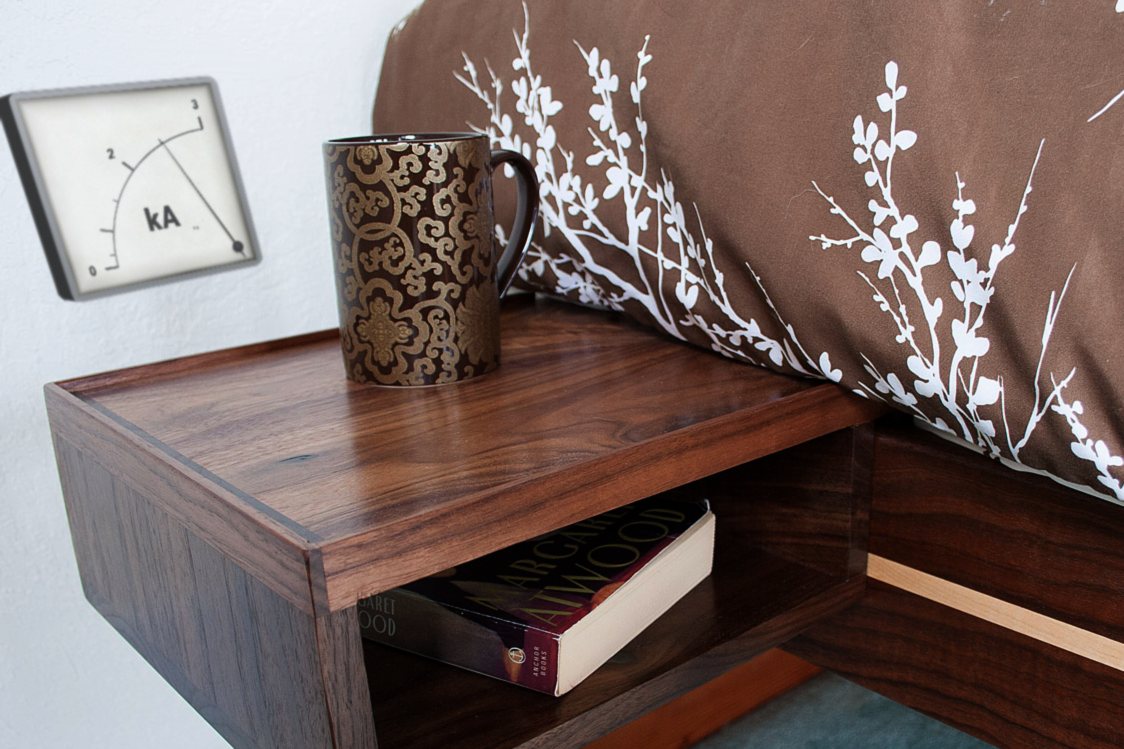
2.5
